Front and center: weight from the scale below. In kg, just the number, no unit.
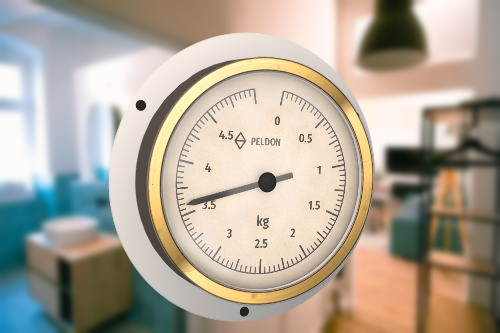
3.6
